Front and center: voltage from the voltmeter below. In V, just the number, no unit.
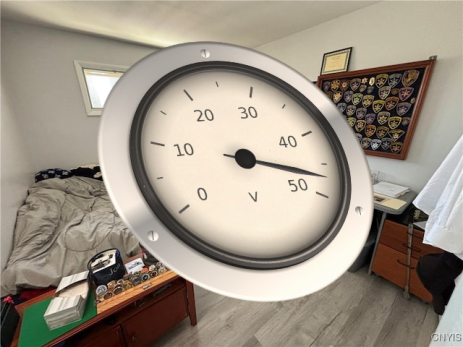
47.5
